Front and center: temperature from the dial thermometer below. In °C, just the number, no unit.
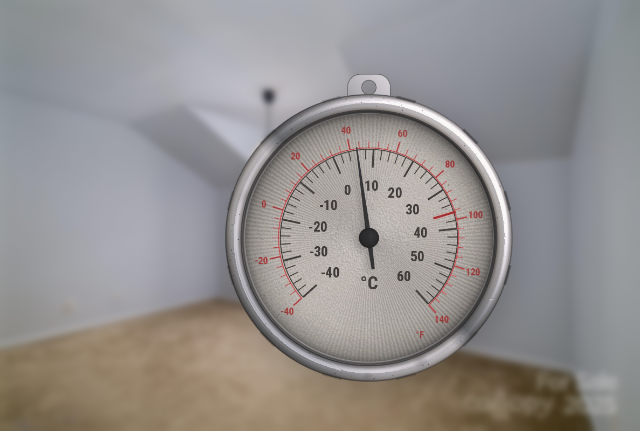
6
